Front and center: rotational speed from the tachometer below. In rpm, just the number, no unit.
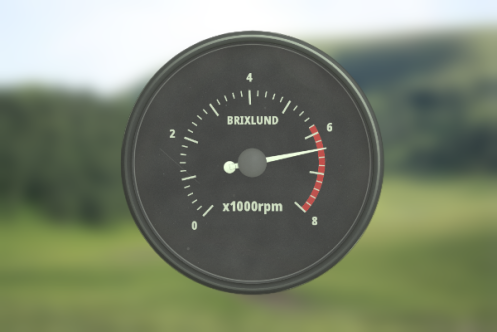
6400
